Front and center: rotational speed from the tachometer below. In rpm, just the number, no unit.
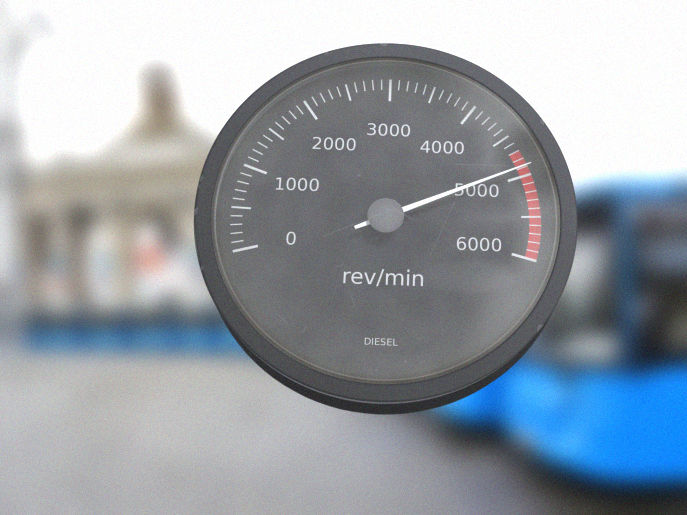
4900
